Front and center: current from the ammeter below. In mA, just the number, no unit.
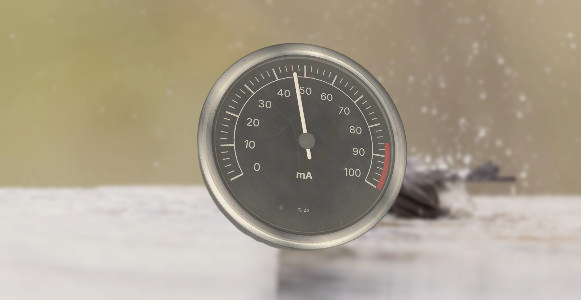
46
